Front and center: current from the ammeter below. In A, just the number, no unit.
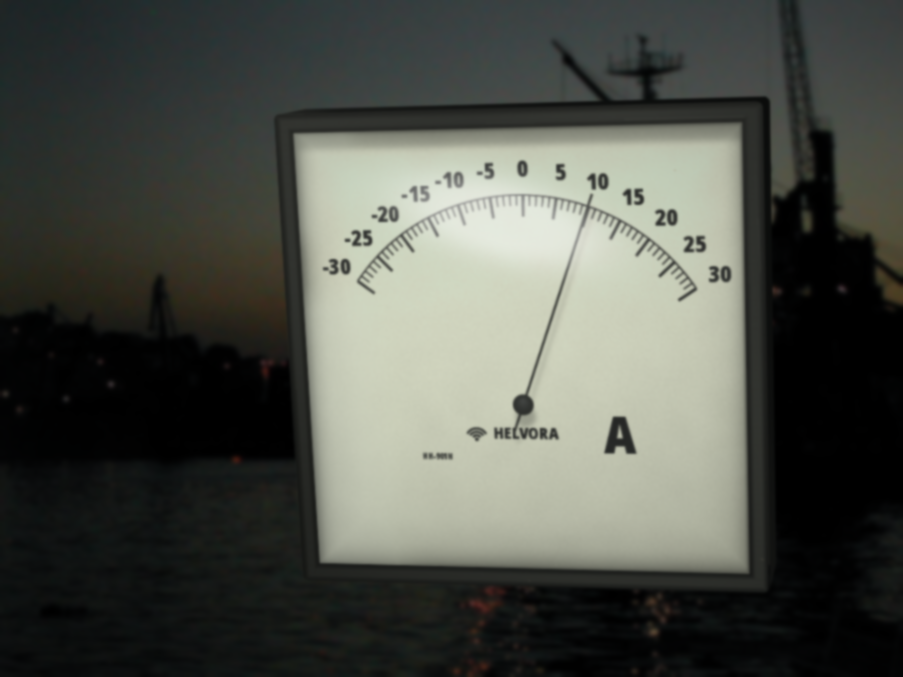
10
